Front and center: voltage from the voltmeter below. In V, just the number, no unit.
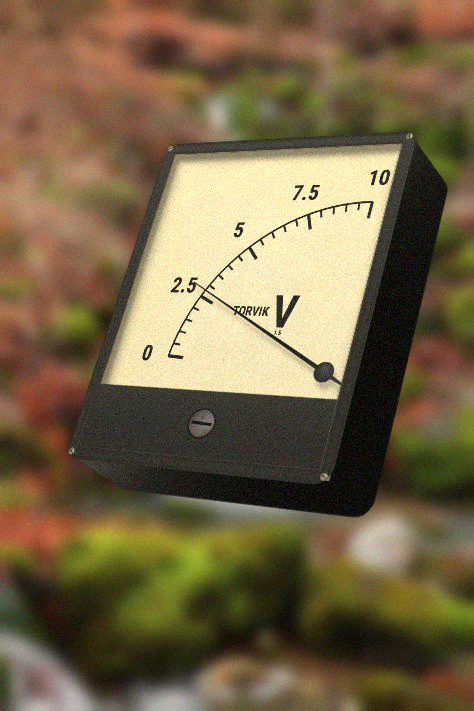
2.75
